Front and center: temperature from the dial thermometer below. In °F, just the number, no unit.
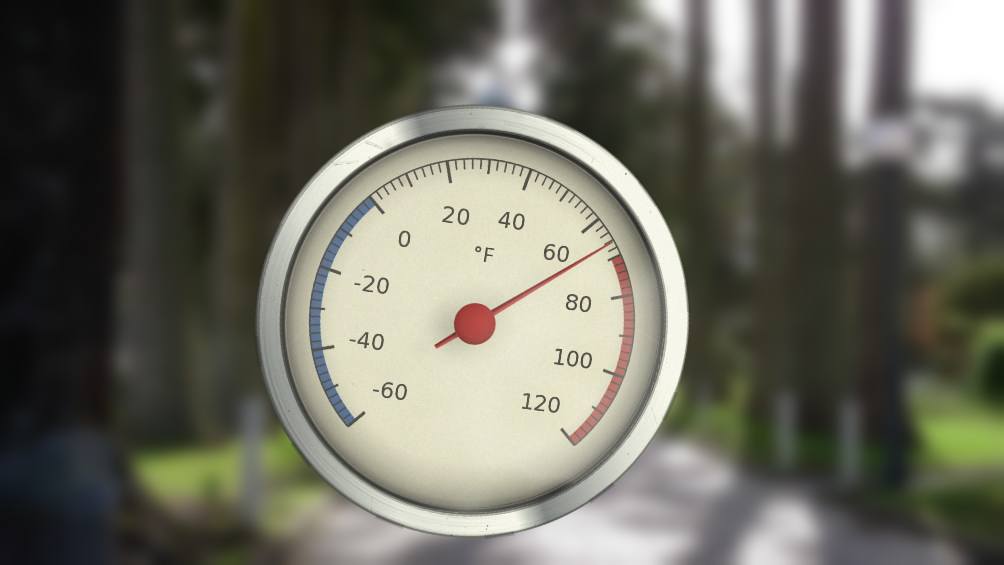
66
